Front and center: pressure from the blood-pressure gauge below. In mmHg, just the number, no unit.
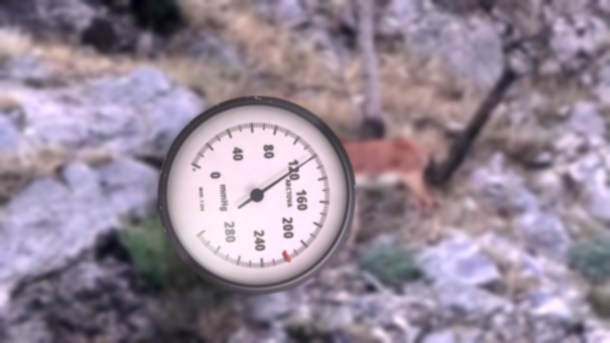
120
